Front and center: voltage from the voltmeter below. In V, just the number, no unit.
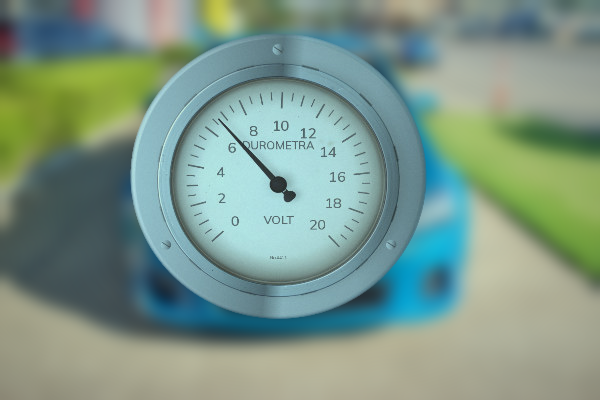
6.75
